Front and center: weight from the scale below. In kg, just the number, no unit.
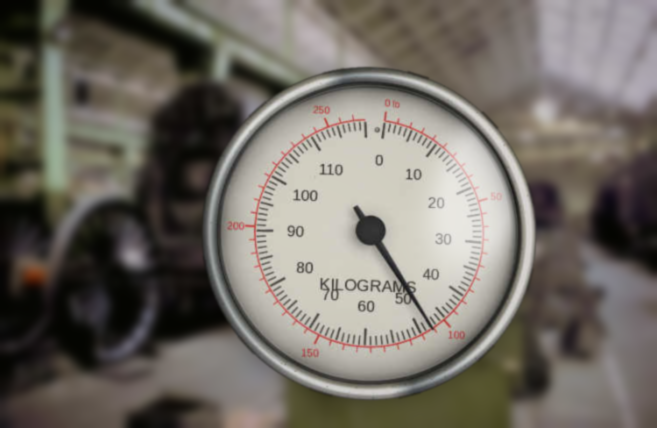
48
